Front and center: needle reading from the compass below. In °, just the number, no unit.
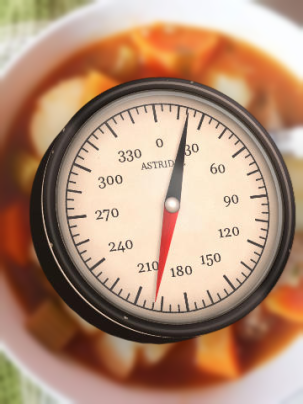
200
